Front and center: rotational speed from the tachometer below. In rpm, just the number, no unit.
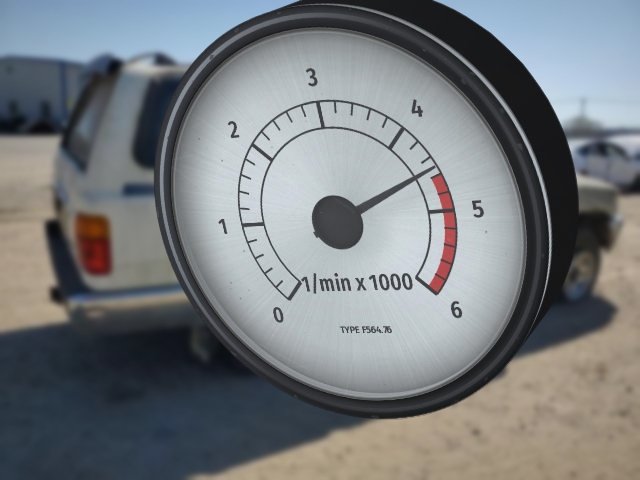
4500
